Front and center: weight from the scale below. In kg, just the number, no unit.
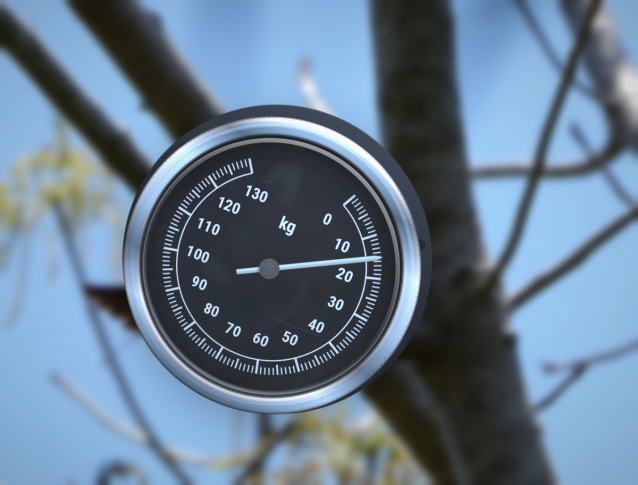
15
